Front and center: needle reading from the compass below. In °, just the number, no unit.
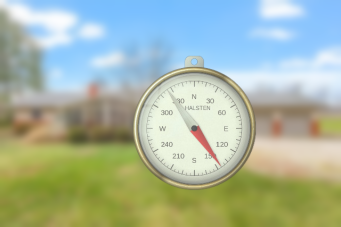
145
